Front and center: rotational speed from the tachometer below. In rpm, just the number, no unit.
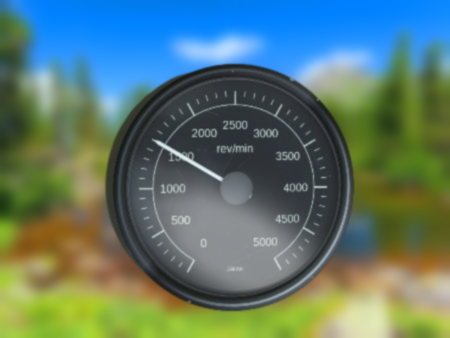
1500
